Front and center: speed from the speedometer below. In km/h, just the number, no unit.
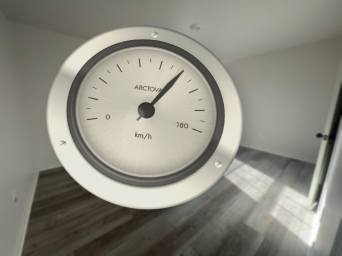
120
